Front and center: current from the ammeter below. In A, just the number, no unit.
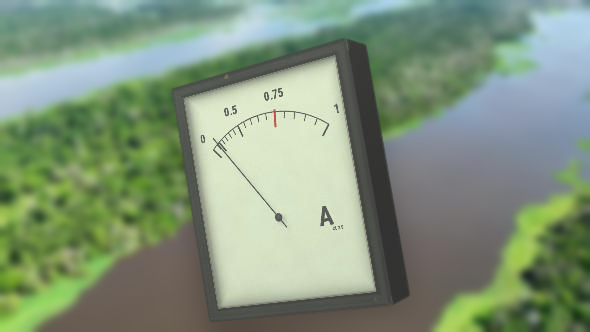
0.25
